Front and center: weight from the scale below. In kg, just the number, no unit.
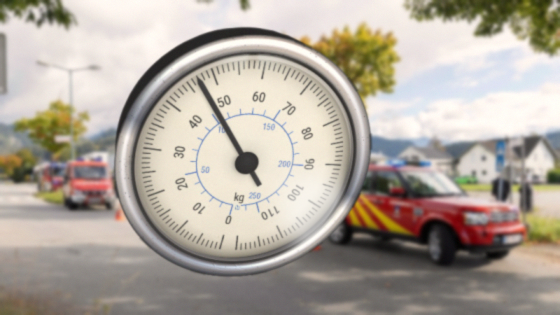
47
